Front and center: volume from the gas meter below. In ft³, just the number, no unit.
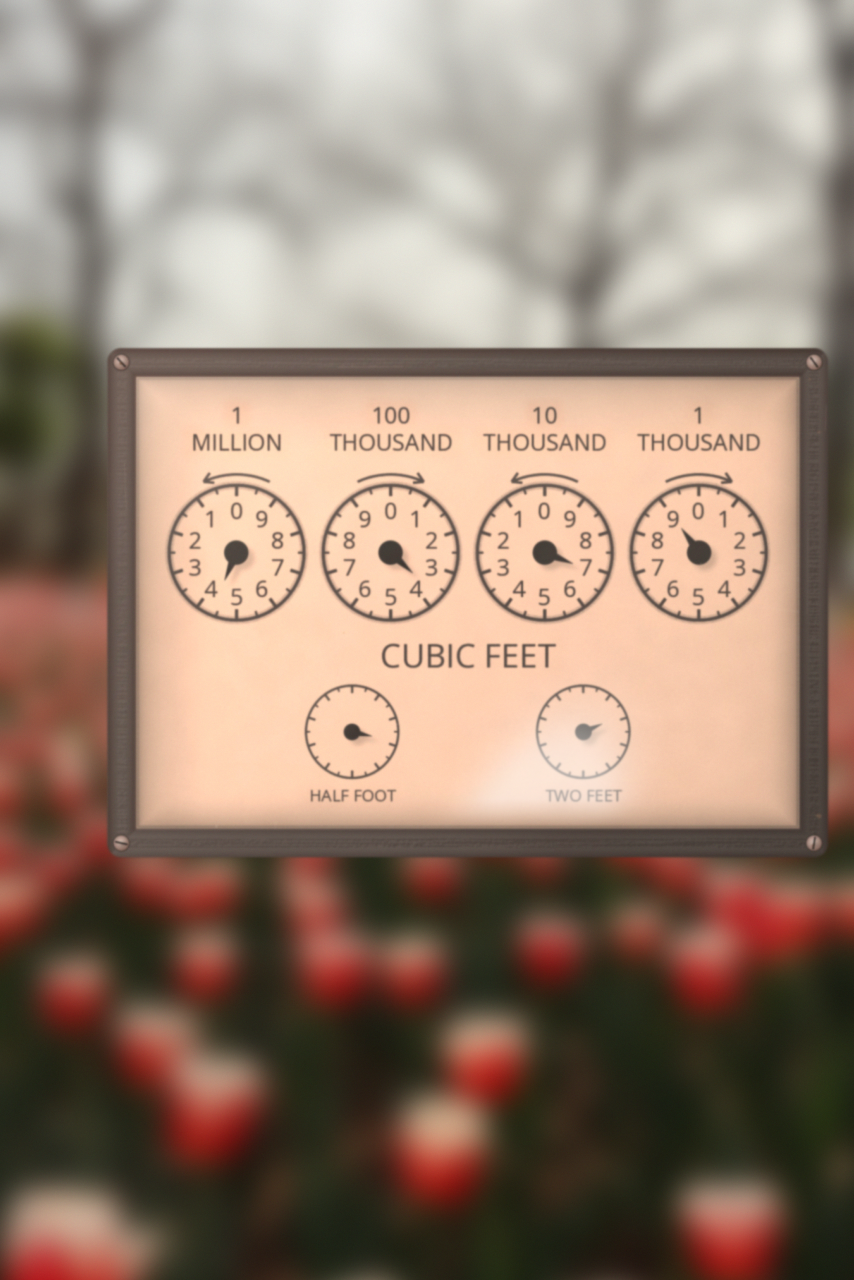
436900
